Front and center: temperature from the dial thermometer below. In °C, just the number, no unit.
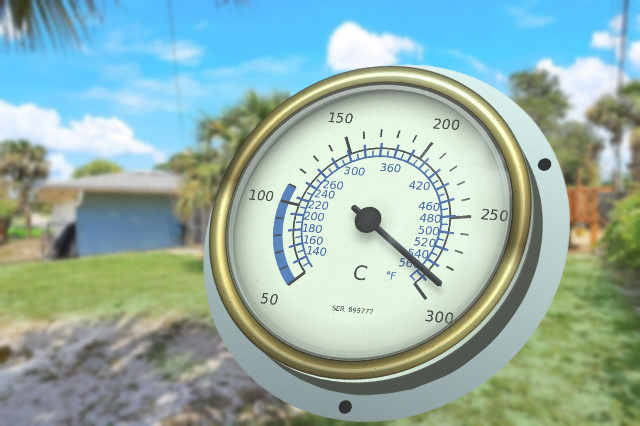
290
